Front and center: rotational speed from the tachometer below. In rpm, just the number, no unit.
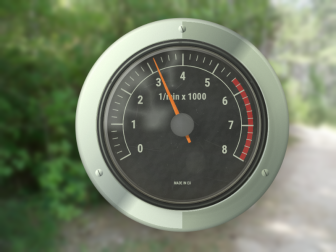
3200
